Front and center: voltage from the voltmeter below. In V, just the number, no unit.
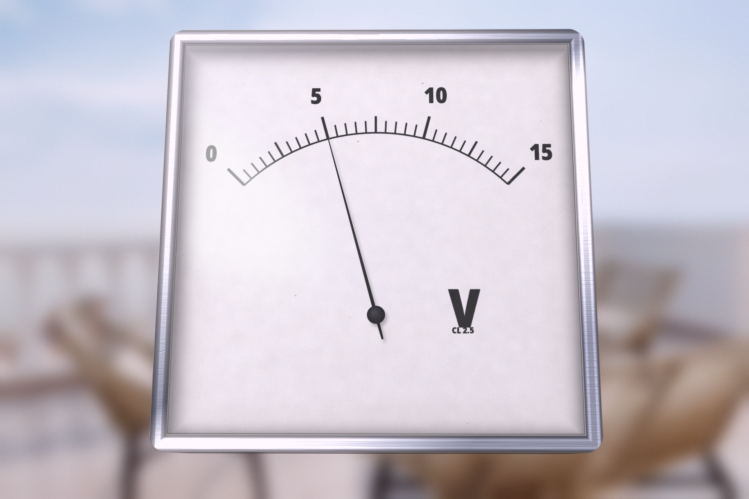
5
